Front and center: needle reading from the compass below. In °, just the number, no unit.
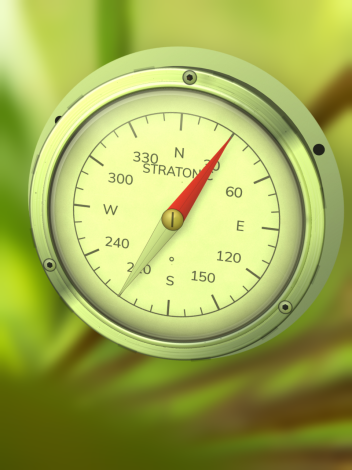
30
